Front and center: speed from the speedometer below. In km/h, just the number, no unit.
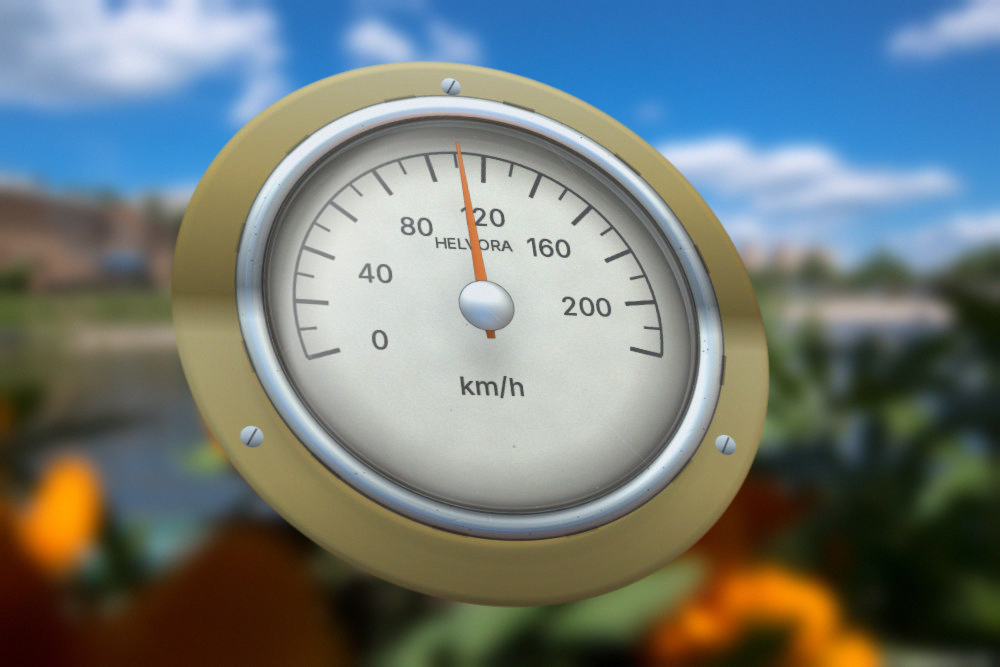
110
